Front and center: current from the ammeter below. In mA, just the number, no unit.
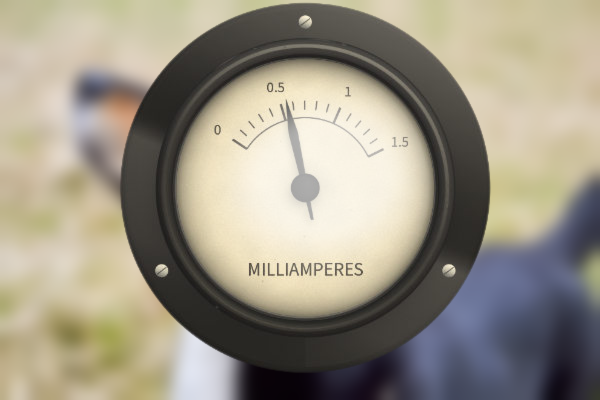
0.55
